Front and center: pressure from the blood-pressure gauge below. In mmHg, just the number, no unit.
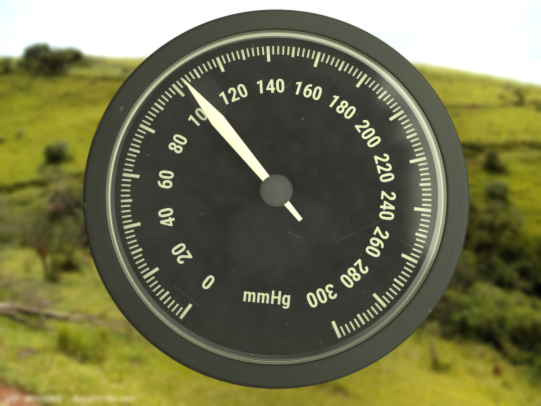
104
